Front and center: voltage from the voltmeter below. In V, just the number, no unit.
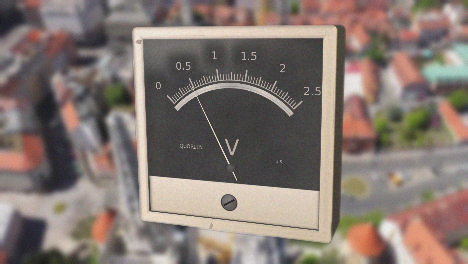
0.5
